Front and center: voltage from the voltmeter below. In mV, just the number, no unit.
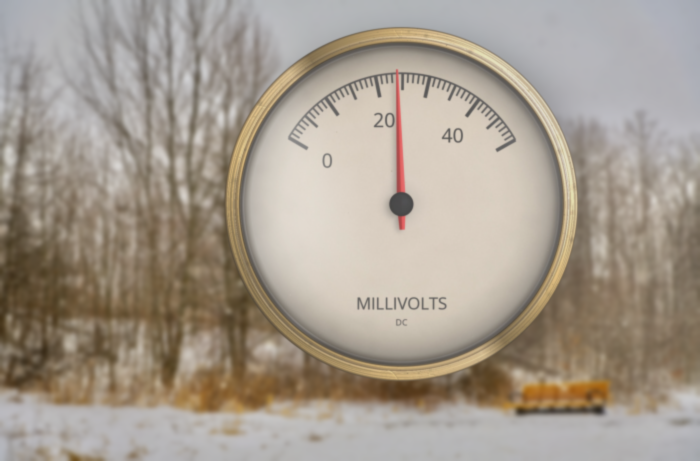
24
